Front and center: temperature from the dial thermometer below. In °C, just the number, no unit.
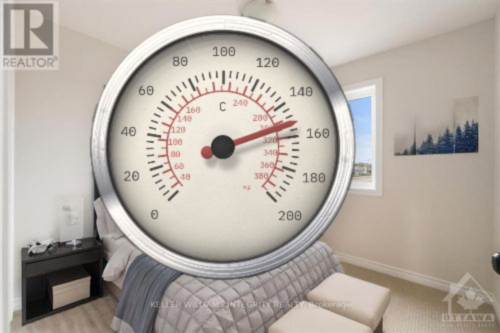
152
